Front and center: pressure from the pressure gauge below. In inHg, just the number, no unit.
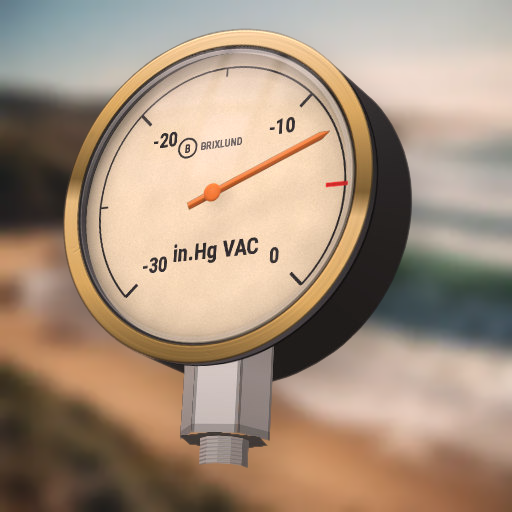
-7.5
